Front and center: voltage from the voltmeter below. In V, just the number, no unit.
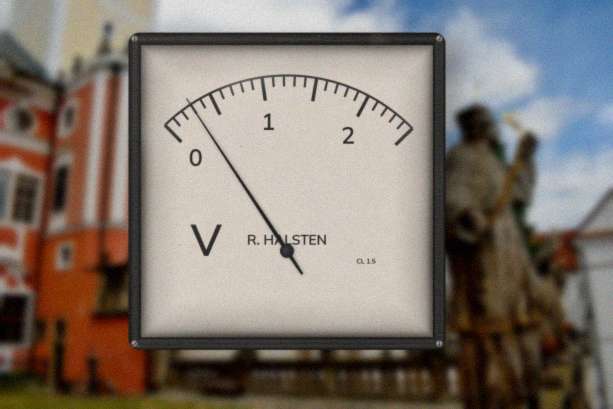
0.3
